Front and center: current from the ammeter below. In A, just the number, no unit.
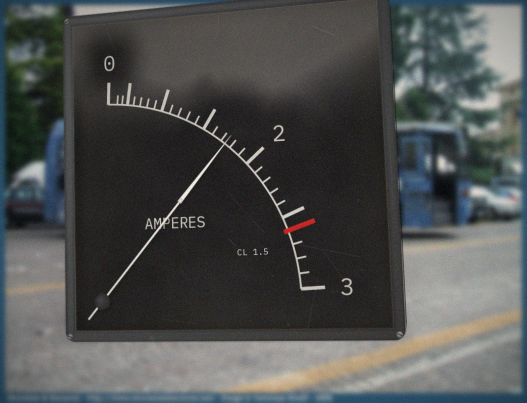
1.75
